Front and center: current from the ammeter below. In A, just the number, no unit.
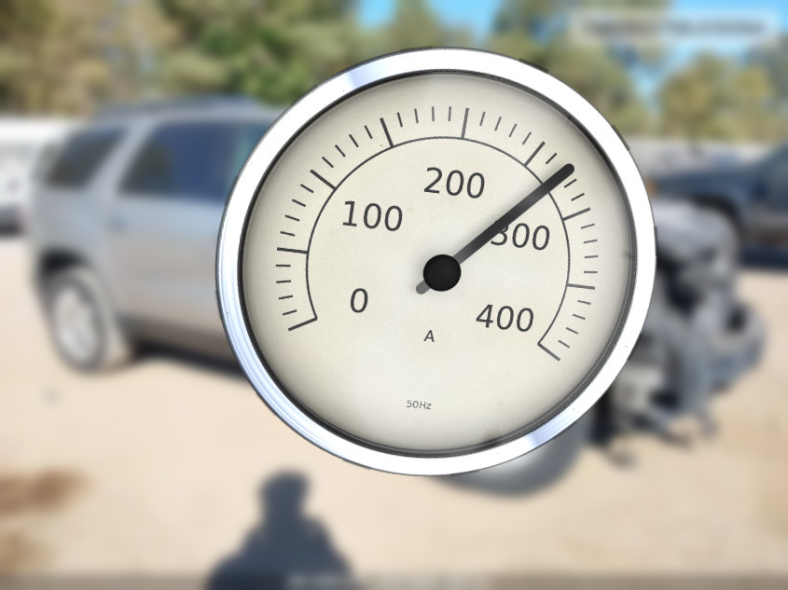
270
